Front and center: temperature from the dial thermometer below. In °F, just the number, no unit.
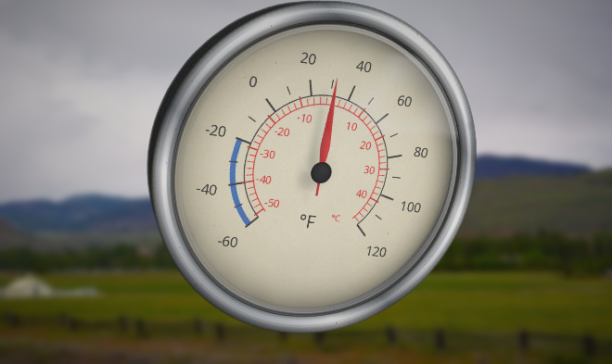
30
